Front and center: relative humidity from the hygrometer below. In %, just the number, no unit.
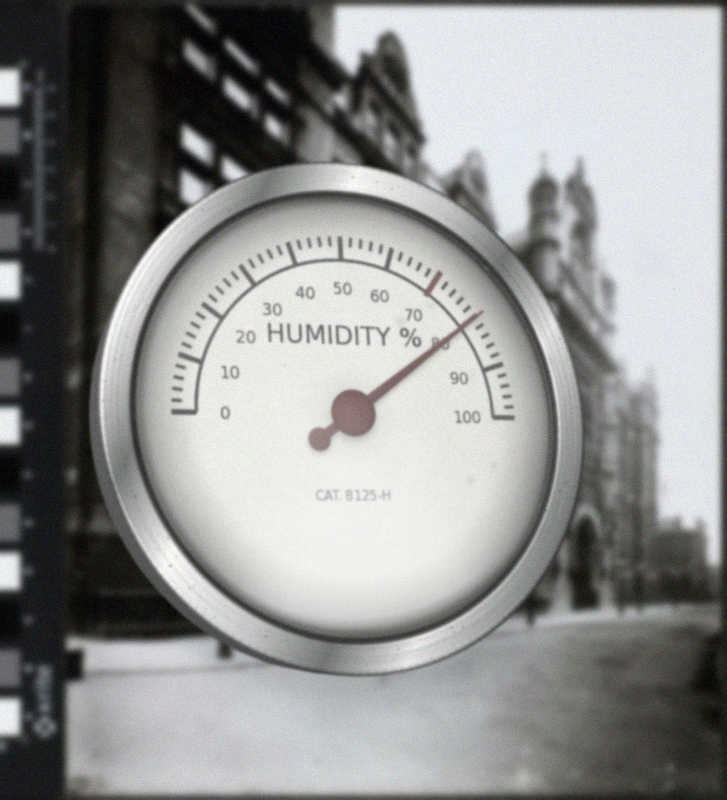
80
